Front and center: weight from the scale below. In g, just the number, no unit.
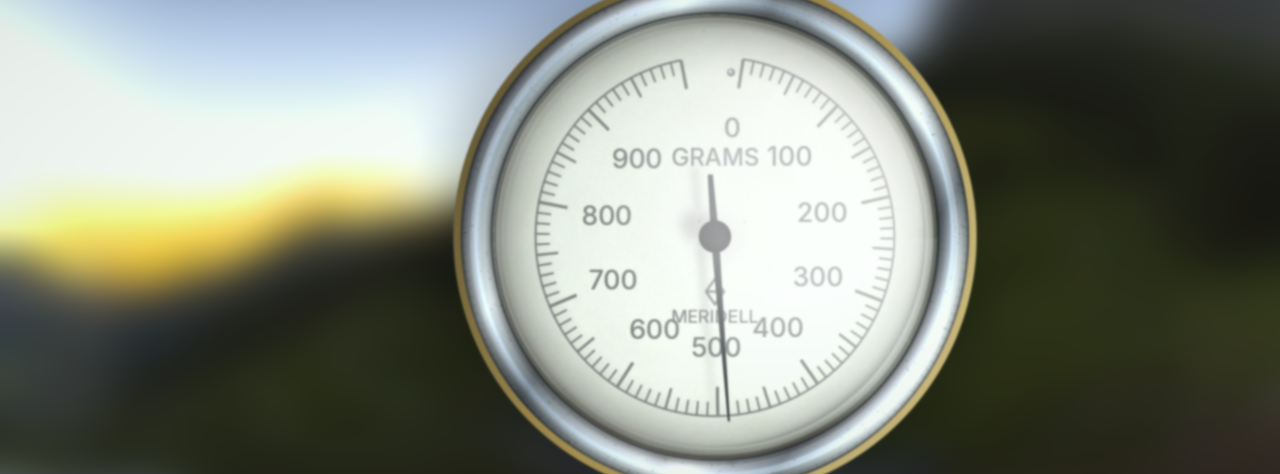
490
